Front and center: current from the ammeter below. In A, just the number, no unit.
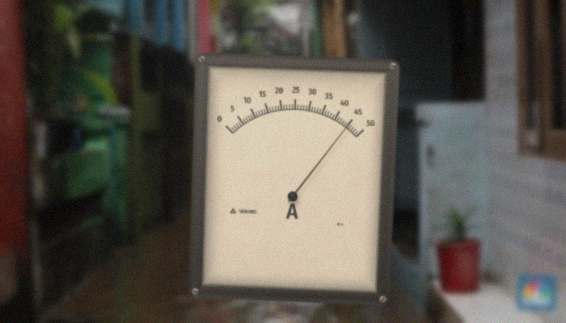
45
